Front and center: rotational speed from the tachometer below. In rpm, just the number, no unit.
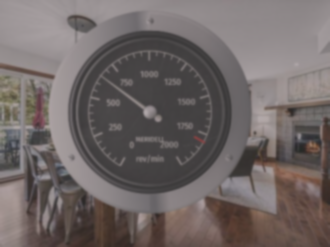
650
